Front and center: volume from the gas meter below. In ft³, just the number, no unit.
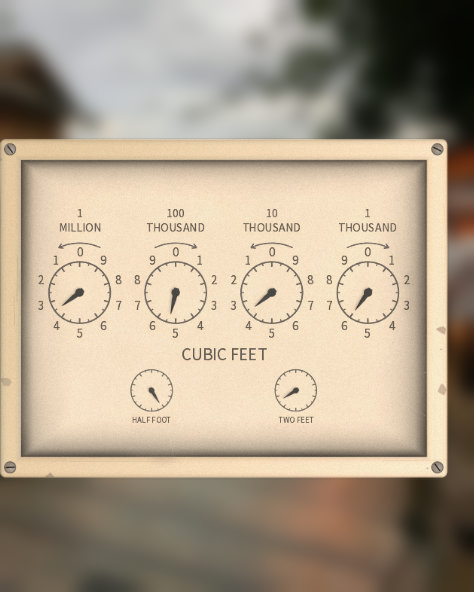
353600
